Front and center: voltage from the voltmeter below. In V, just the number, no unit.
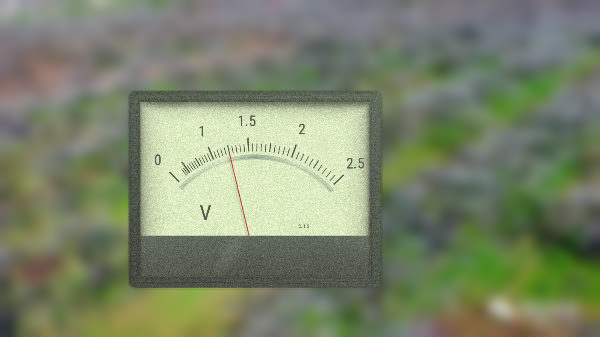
1.25
